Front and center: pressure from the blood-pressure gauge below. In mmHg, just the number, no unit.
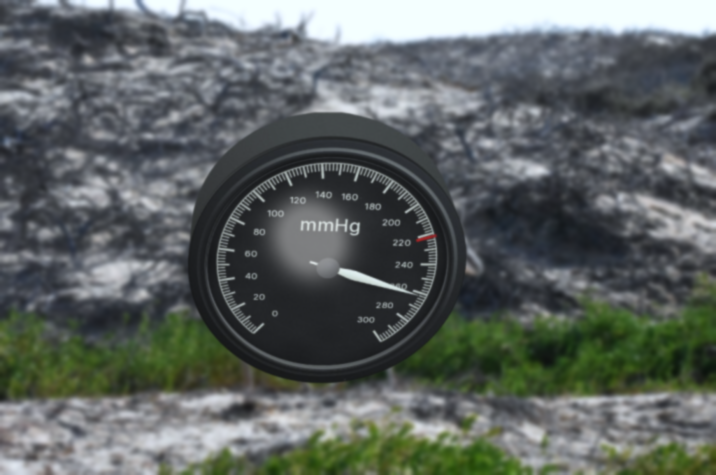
260
